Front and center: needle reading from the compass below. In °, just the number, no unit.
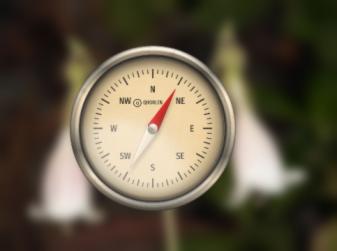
30
